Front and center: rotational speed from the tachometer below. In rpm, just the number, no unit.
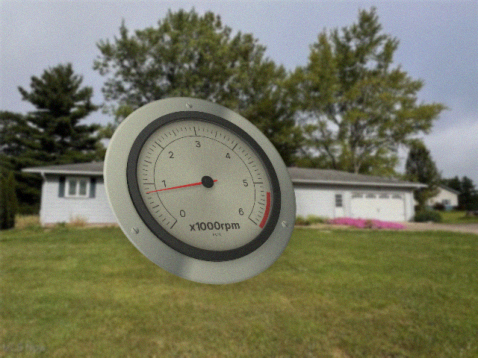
800
